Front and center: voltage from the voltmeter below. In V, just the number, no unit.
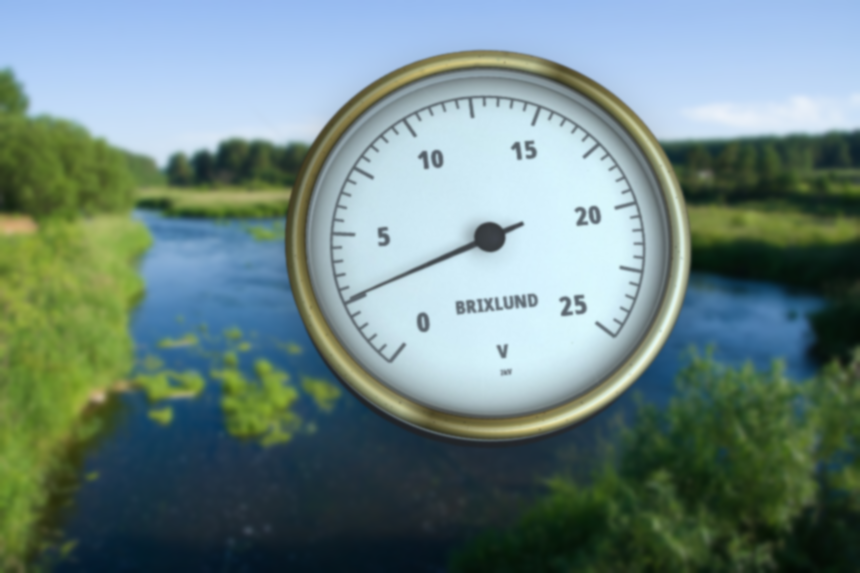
2.5
